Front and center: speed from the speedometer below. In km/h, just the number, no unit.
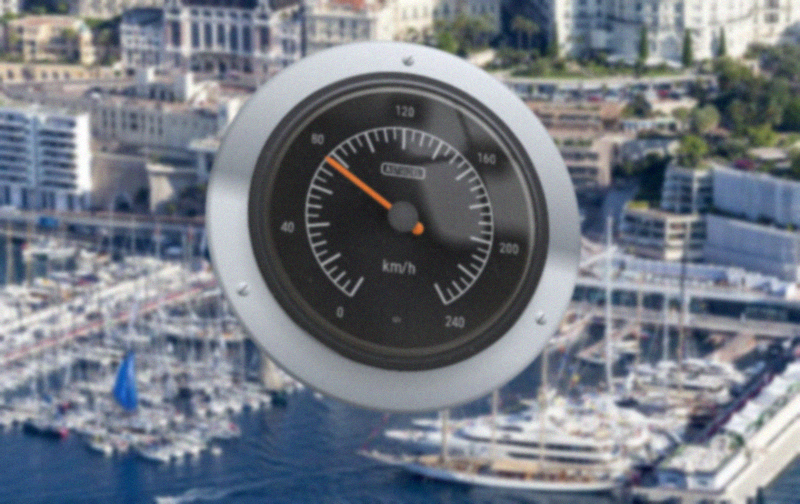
75
